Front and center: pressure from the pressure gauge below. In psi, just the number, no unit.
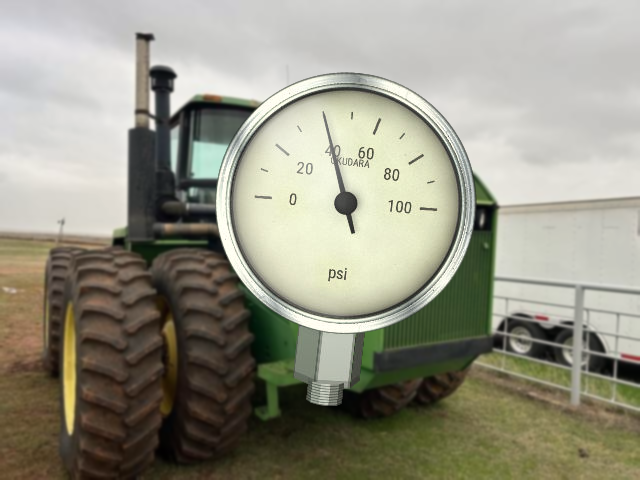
40
